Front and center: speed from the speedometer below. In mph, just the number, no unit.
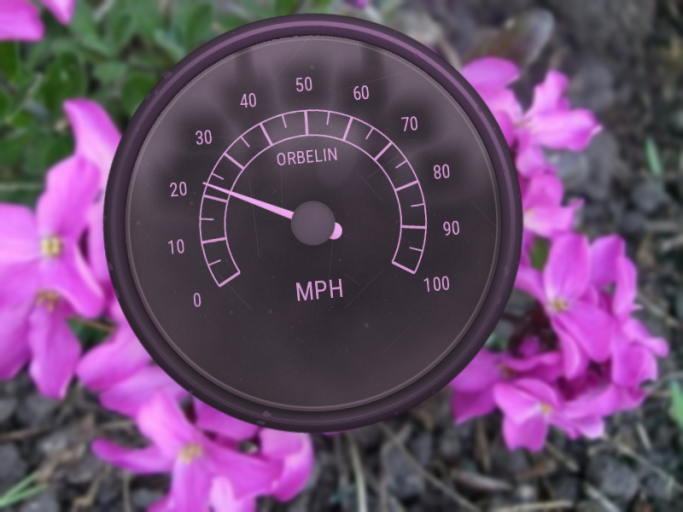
22.5
